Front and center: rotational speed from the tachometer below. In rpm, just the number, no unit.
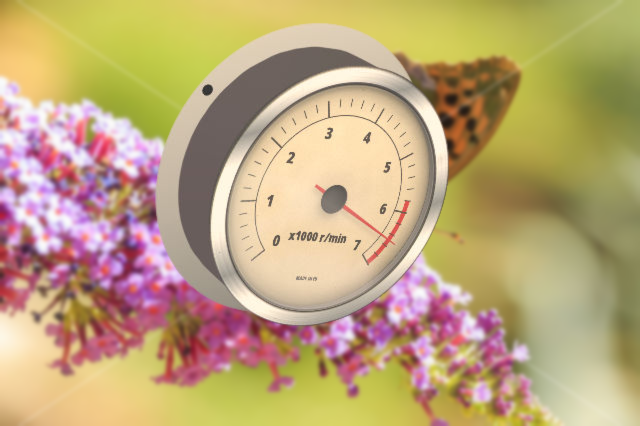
6500
